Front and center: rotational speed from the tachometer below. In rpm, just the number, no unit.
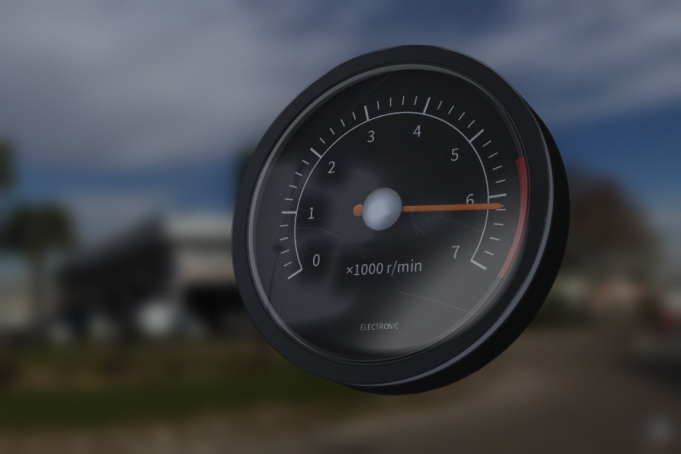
6200
